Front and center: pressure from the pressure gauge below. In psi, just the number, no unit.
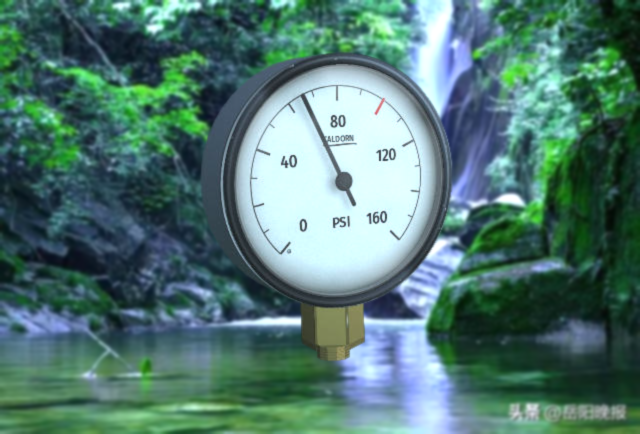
65
